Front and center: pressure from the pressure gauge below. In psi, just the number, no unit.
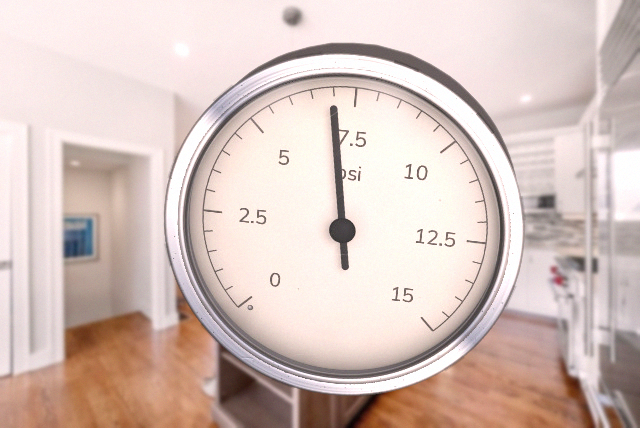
7
